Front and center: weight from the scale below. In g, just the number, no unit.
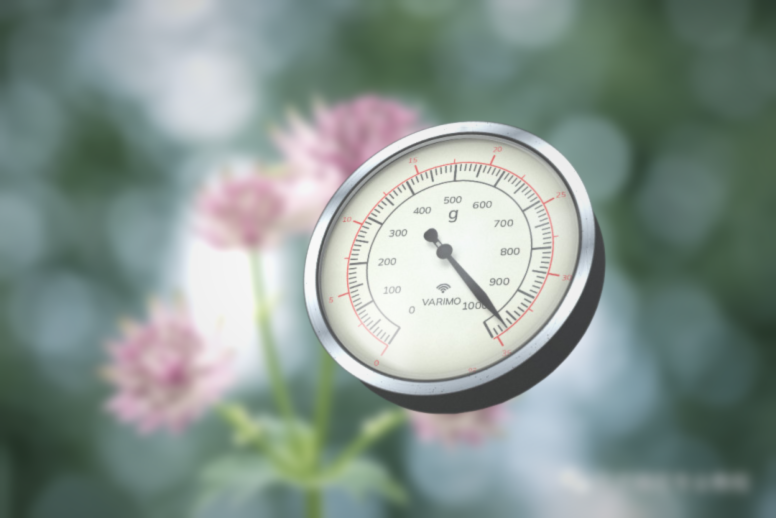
970
